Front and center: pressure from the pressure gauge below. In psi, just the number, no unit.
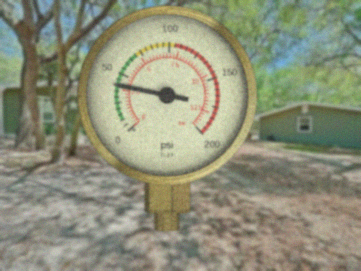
40
